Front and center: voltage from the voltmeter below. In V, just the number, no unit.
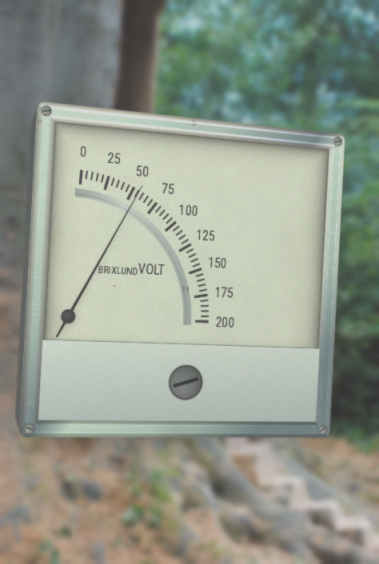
55
